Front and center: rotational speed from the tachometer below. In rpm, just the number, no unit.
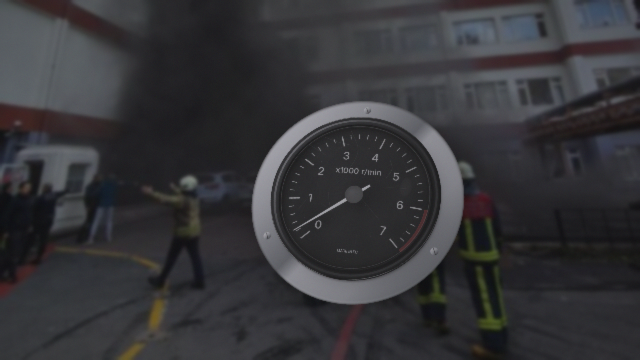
200
